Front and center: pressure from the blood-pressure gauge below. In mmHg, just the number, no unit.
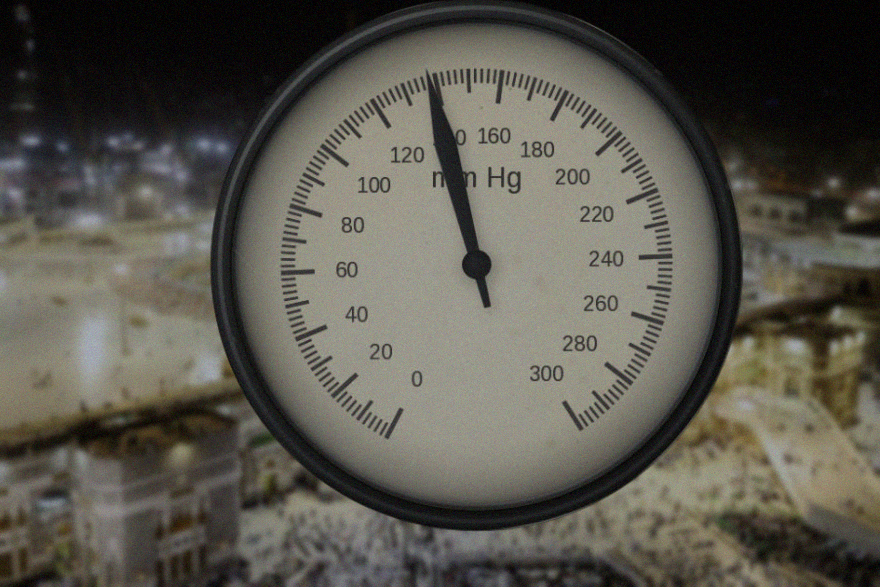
138
